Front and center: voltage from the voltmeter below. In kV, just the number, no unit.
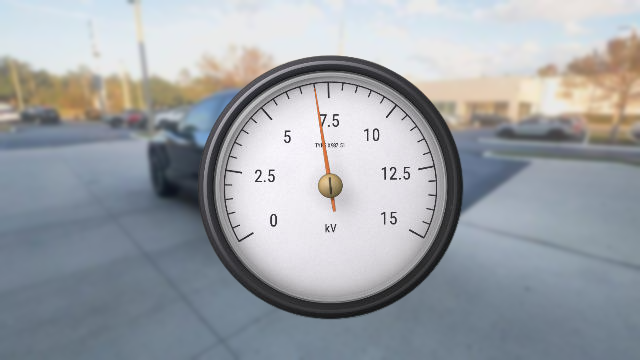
7
